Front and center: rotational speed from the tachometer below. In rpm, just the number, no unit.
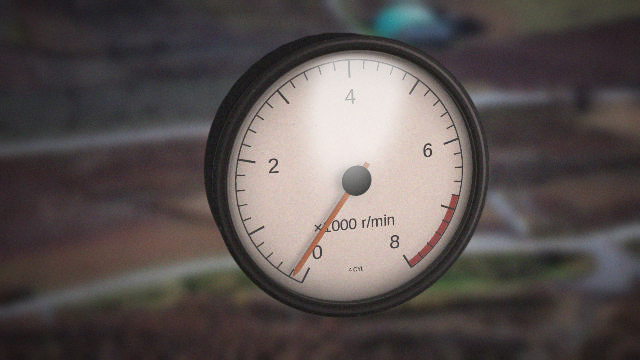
200
